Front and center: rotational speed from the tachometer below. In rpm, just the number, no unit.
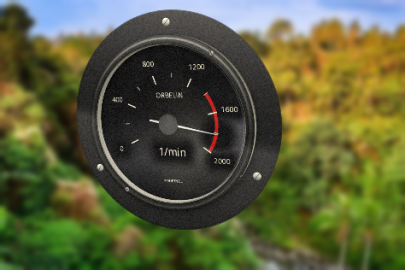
1800
